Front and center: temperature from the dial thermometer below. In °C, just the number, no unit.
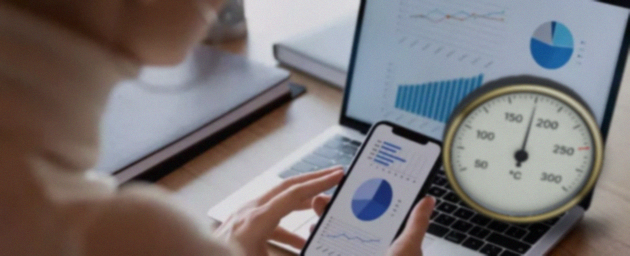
175
